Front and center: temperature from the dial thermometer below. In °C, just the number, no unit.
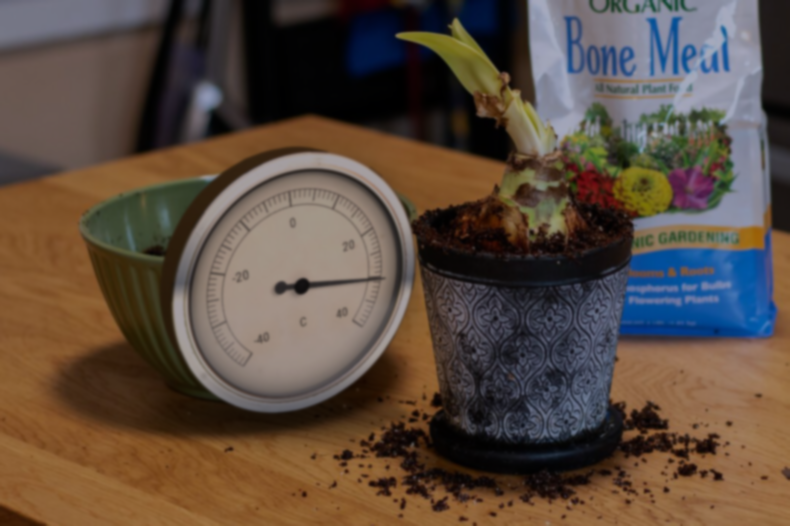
30
